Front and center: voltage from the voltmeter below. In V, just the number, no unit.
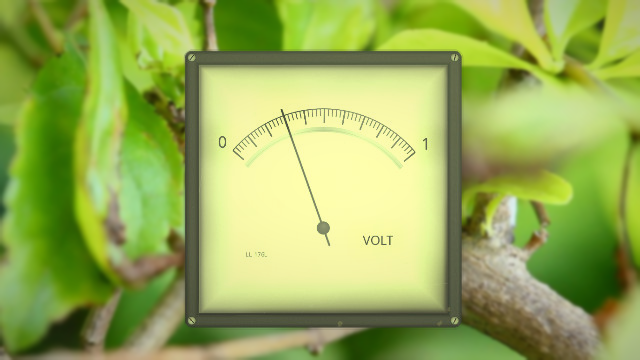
0.3
